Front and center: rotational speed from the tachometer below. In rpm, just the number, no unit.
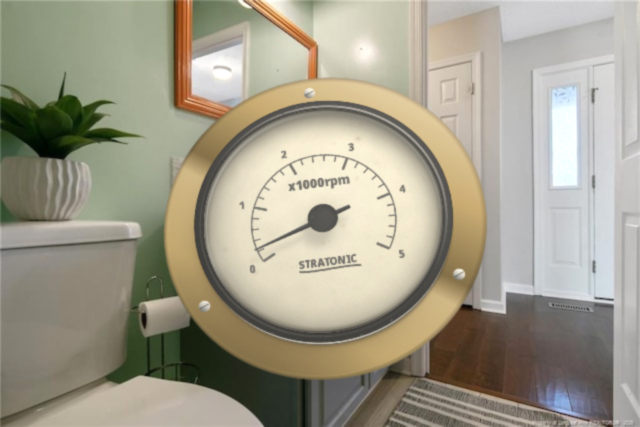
200
